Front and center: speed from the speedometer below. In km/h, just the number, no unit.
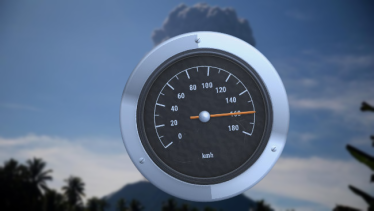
160
